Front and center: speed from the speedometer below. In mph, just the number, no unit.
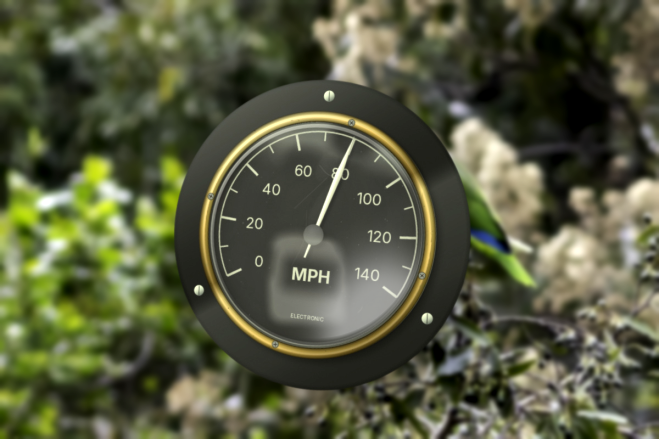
80
